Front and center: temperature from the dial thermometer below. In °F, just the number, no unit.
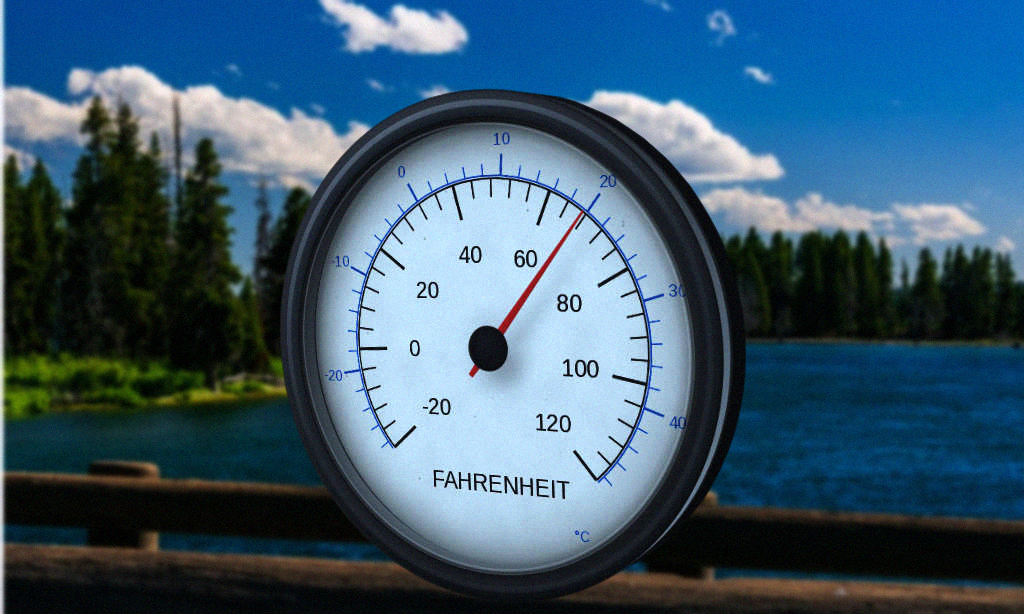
68
